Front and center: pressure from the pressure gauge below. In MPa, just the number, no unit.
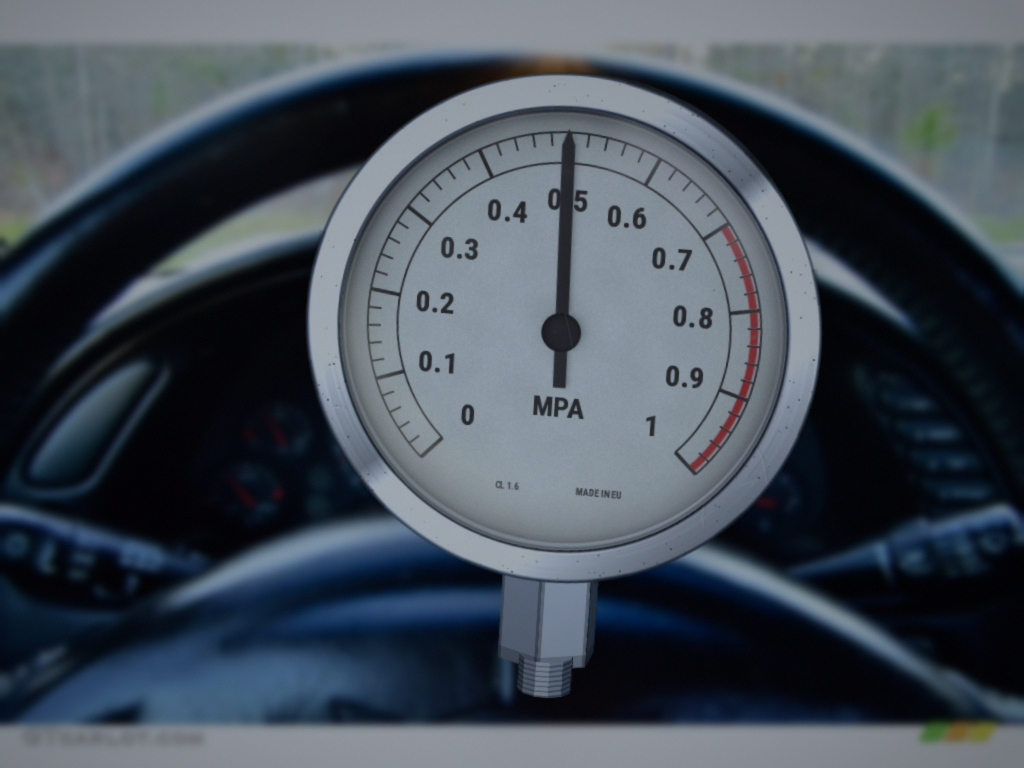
0.5
